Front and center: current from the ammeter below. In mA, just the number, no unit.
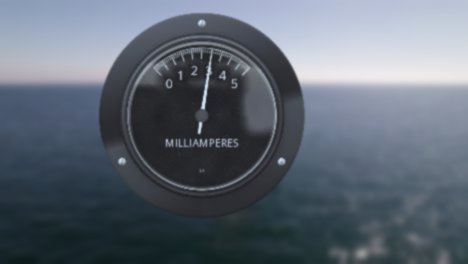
3
